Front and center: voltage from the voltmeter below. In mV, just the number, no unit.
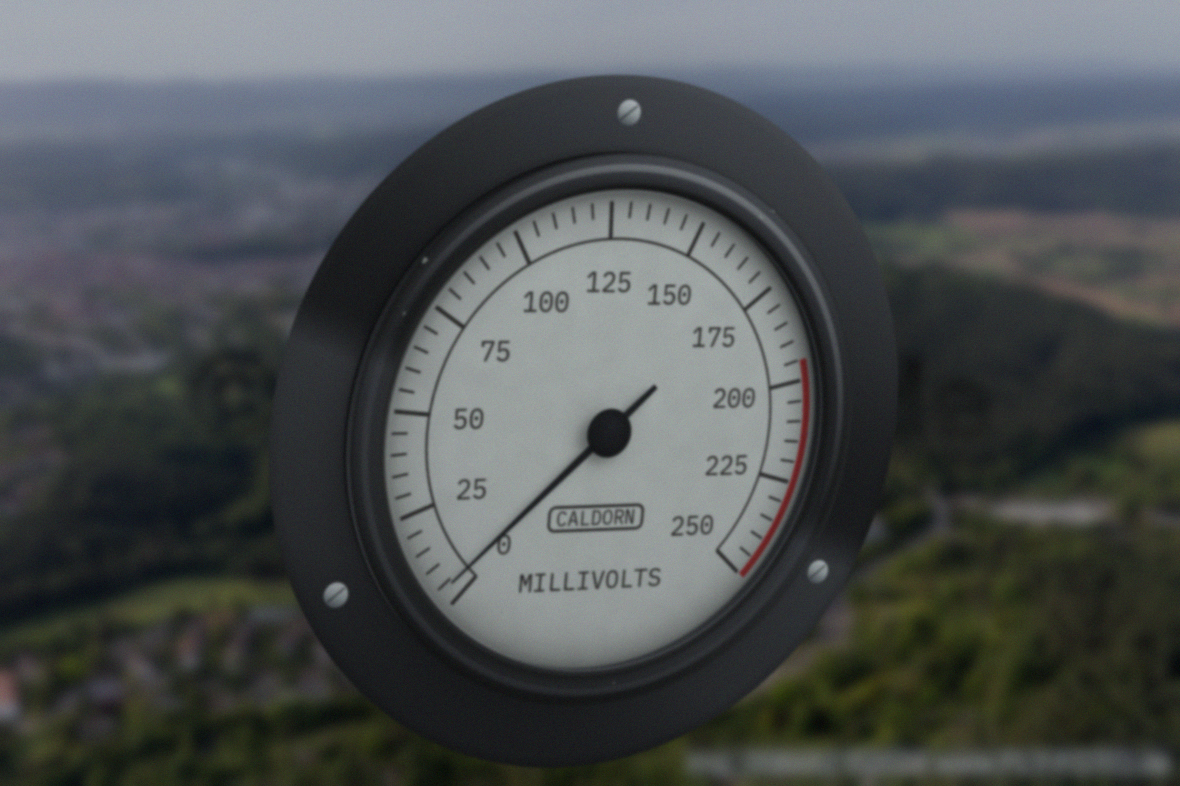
5
